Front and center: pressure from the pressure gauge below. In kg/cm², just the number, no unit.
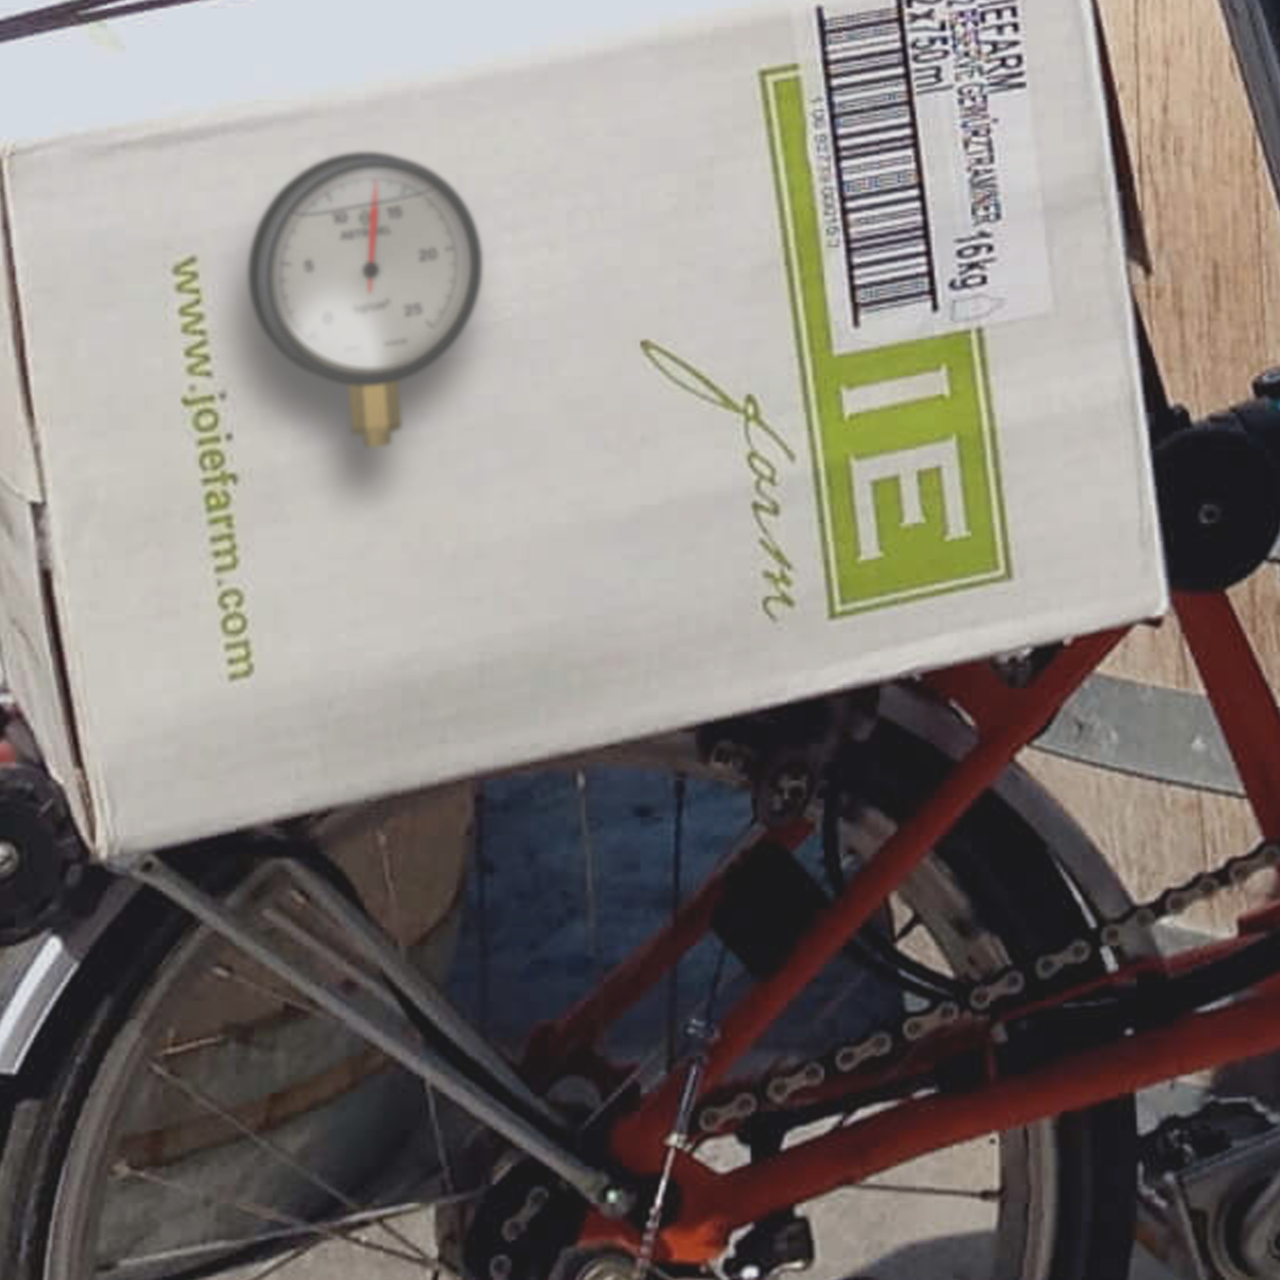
13
